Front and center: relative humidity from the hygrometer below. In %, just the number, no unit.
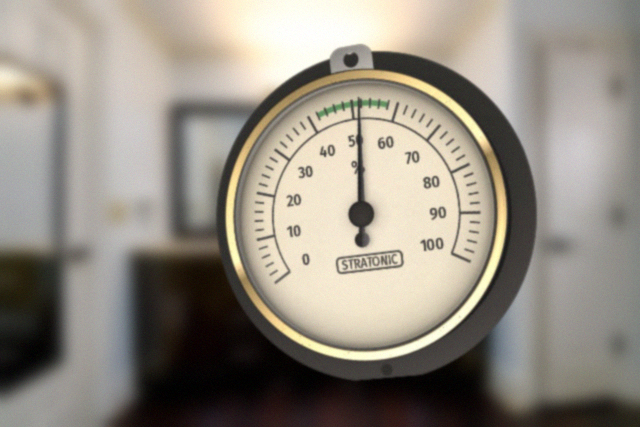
52
